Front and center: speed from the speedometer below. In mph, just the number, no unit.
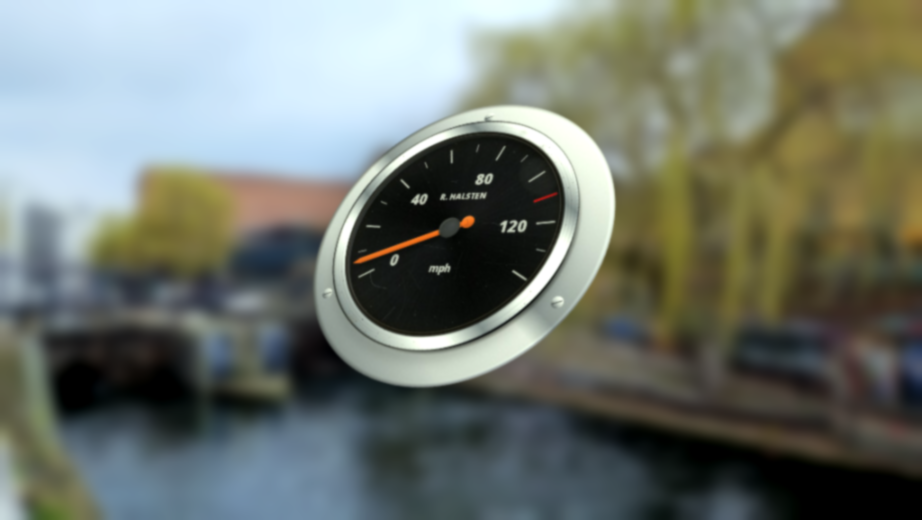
5
